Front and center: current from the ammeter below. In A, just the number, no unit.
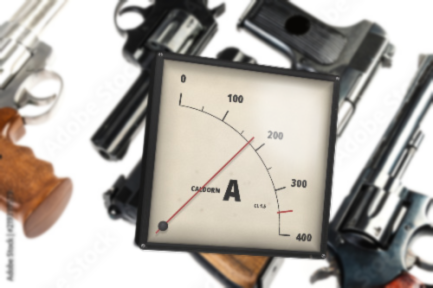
175
